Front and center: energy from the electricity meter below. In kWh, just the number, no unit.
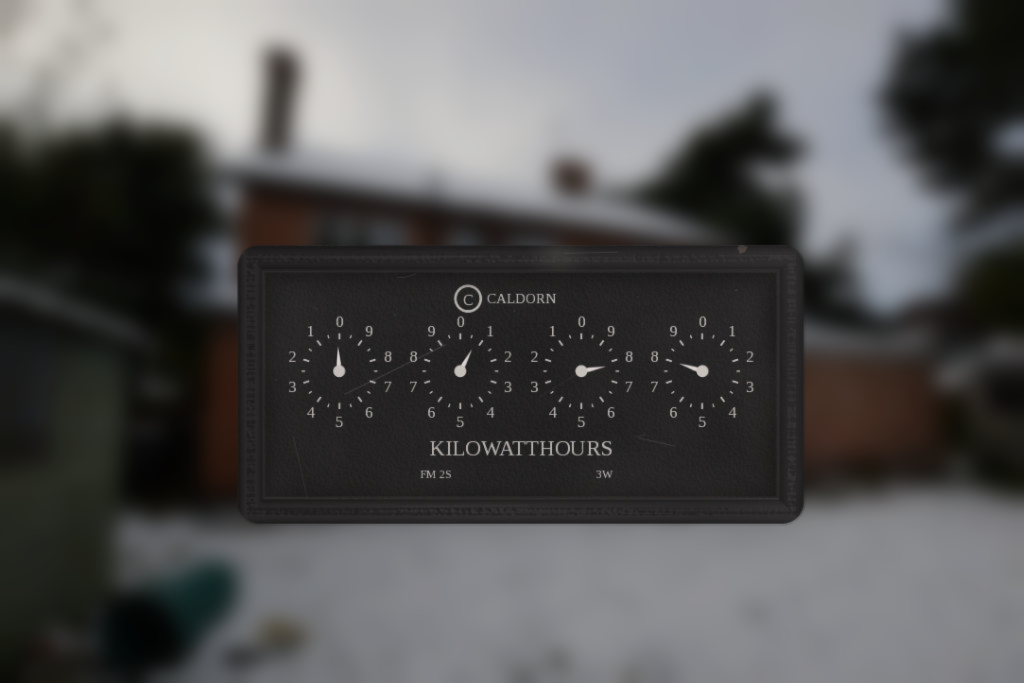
78
